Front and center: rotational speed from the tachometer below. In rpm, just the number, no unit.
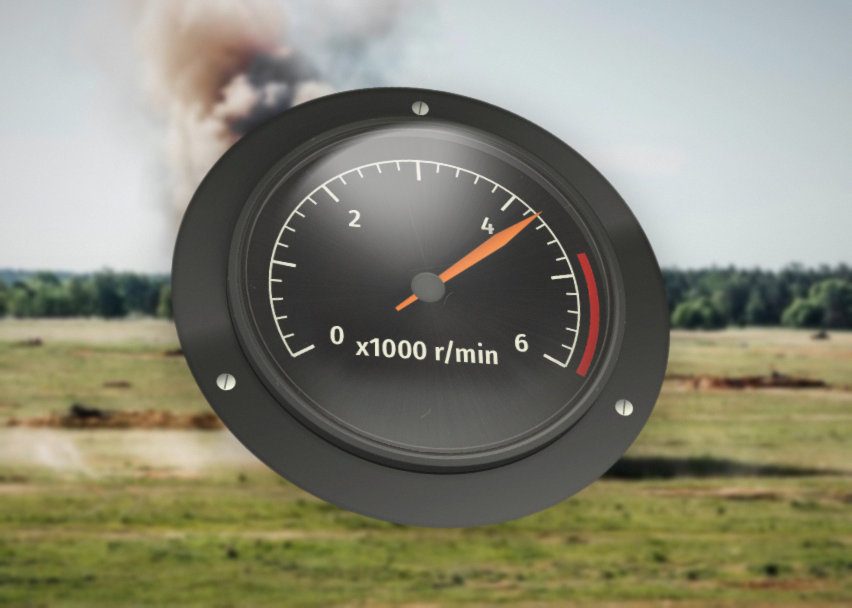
4300
